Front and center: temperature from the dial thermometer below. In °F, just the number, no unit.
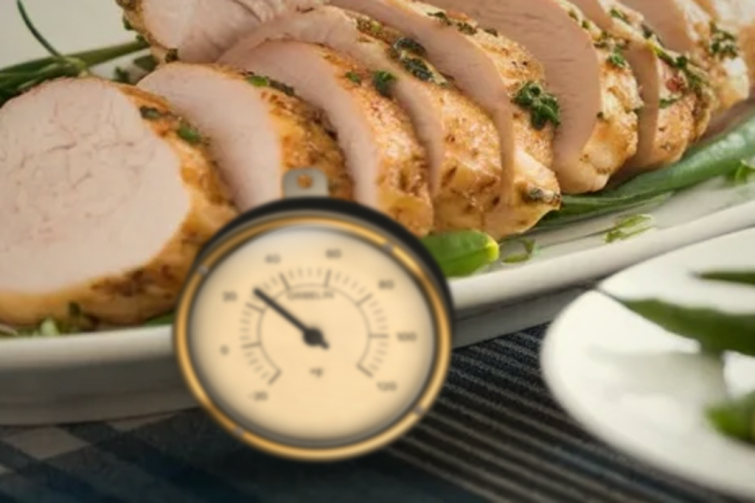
28
